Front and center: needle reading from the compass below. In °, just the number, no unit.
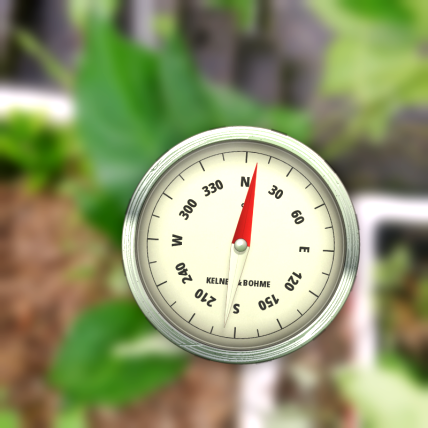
7.5
